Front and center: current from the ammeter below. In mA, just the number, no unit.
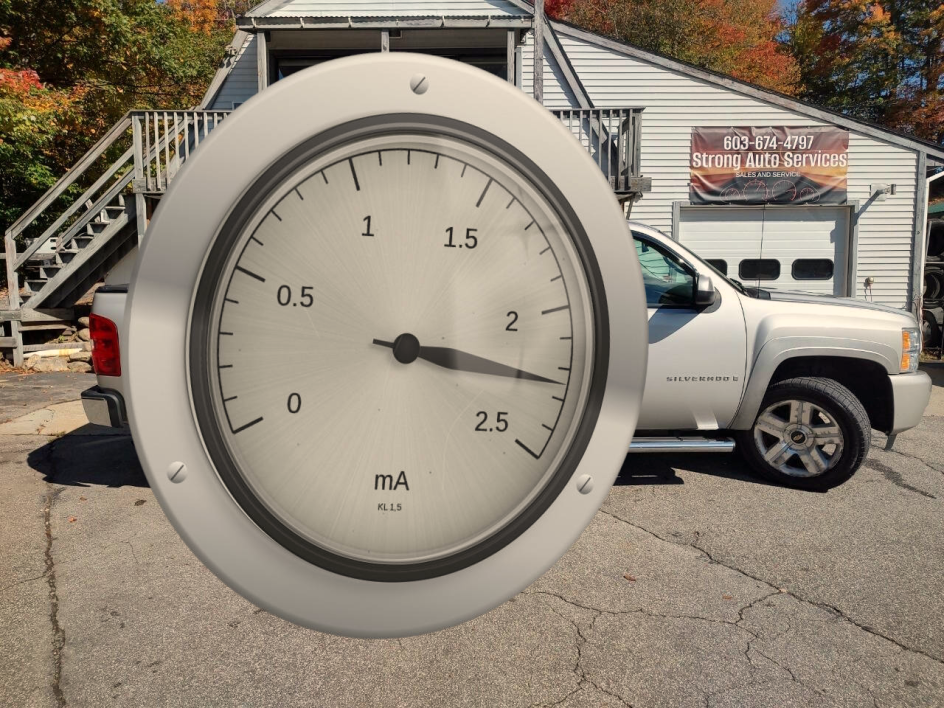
2.25
